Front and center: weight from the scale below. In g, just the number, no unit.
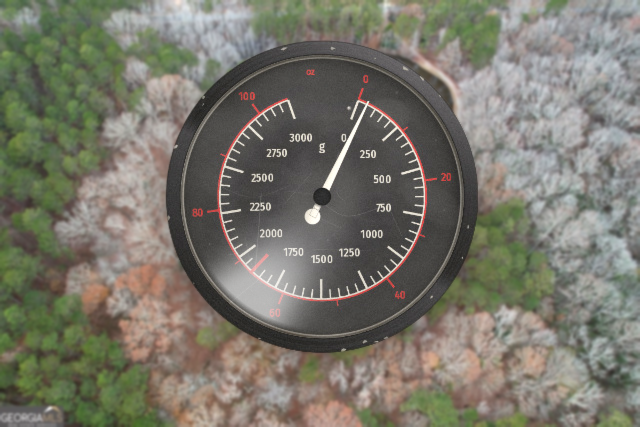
50
